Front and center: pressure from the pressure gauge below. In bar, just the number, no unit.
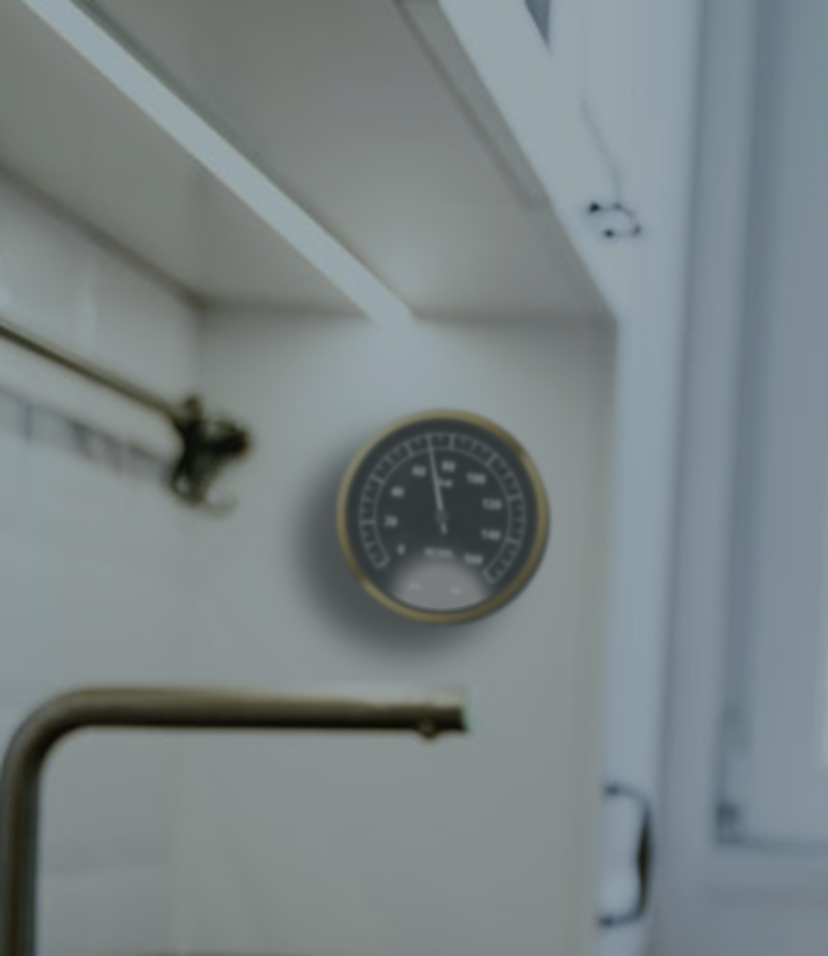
70
